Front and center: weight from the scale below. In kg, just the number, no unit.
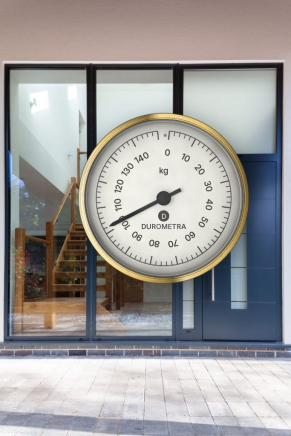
102
